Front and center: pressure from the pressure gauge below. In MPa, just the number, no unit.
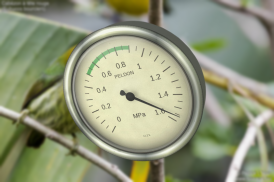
1.55
